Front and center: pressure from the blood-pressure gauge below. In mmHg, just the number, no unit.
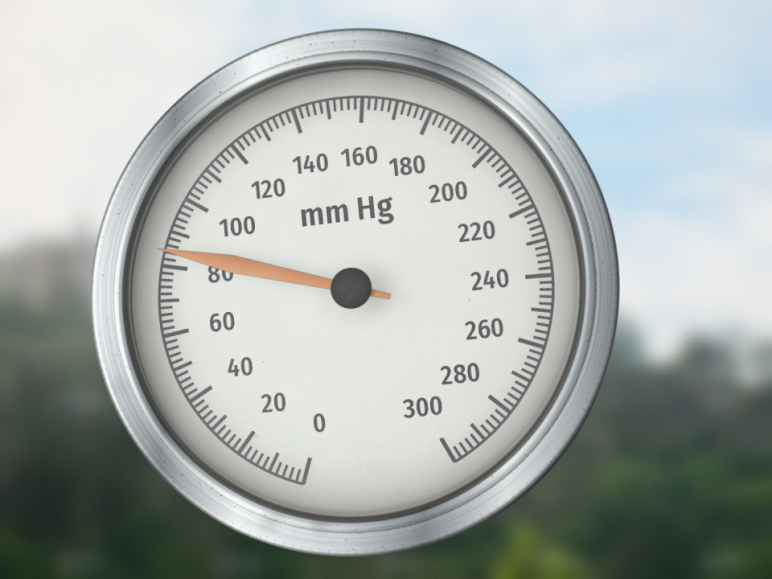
84
